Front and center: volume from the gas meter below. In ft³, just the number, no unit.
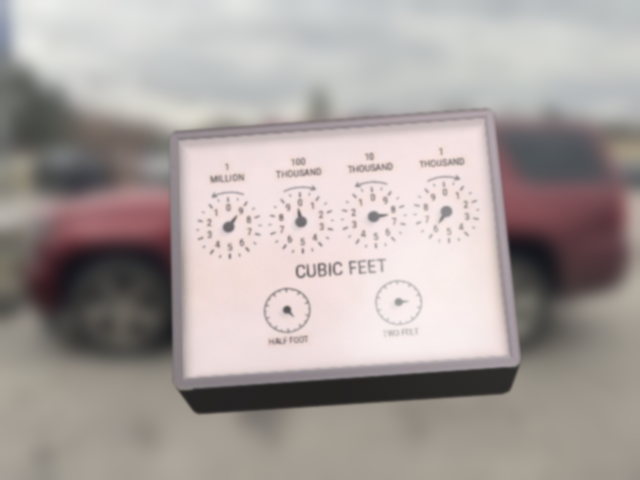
897600
